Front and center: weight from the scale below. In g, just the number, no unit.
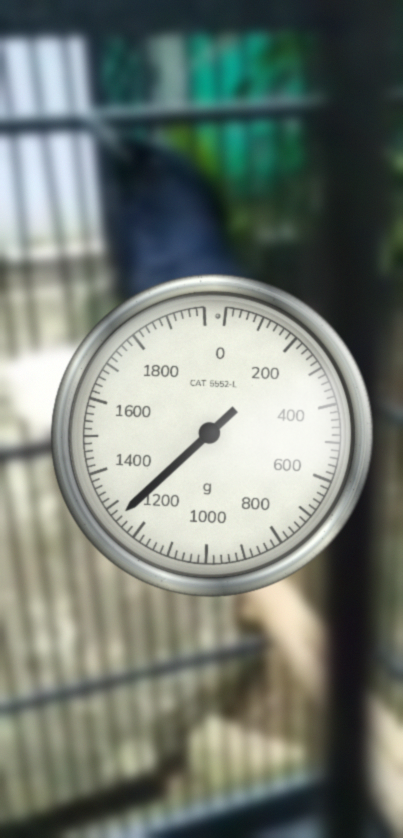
1260
